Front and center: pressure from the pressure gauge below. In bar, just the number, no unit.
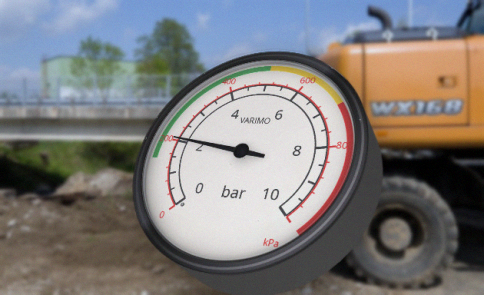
2
